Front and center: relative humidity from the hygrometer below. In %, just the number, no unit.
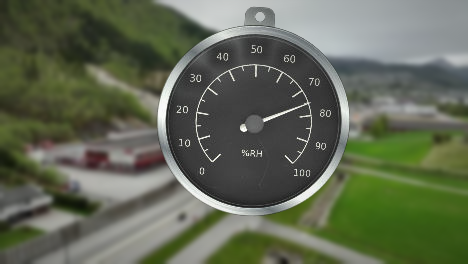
75
